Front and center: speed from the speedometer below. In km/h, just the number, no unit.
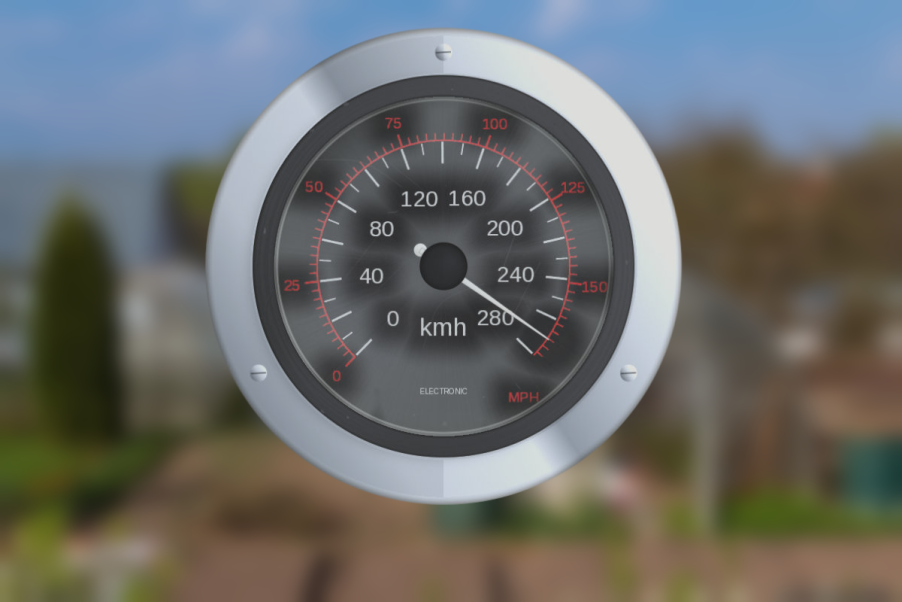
270
